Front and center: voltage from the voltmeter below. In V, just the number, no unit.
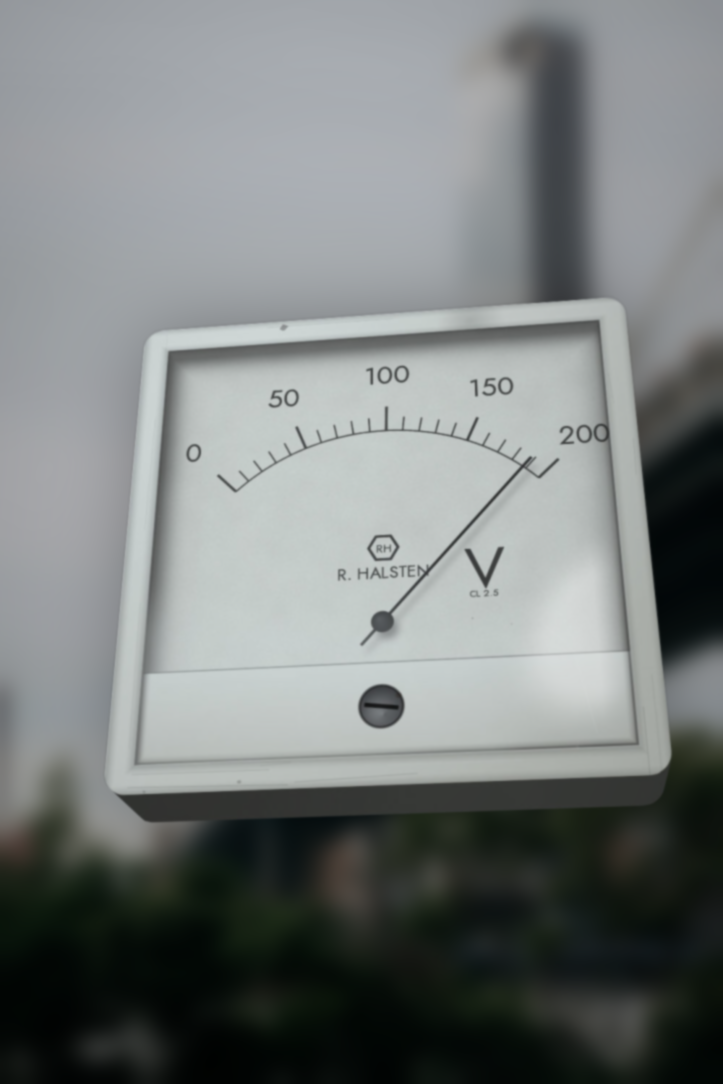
190
